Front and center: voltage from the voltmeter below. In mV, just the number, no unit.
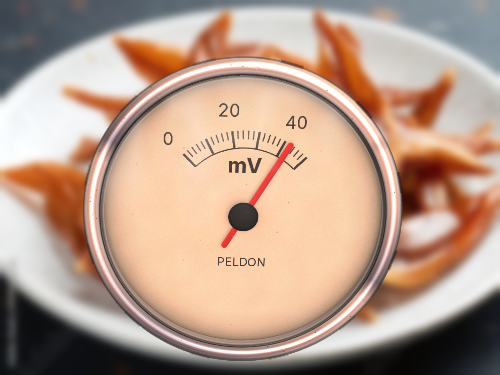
42
